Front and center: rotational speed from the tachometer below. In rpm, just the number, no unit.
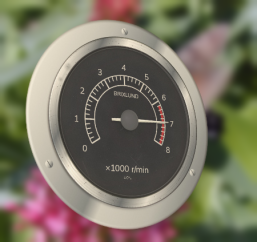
7000
